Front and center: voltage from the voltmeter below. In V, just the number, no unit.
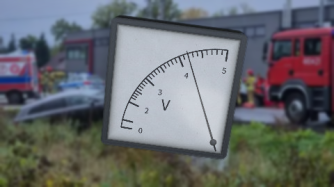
4.2
